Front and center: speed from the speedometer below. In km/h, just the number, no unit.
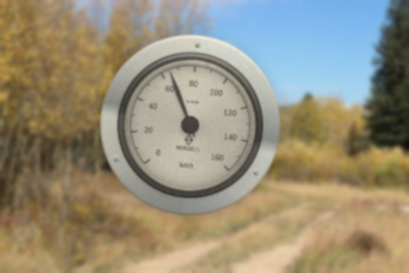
65
